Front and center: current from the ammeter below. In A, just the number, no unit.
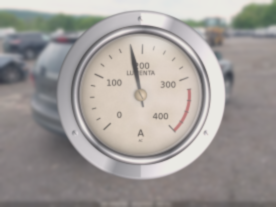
180
